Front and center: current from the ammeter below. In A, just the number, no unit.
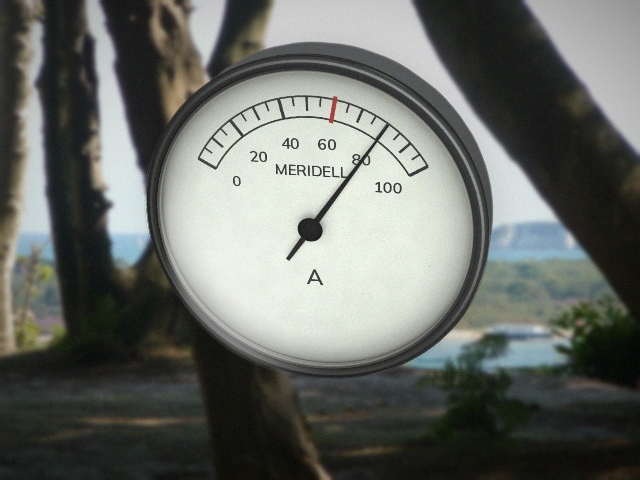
80
